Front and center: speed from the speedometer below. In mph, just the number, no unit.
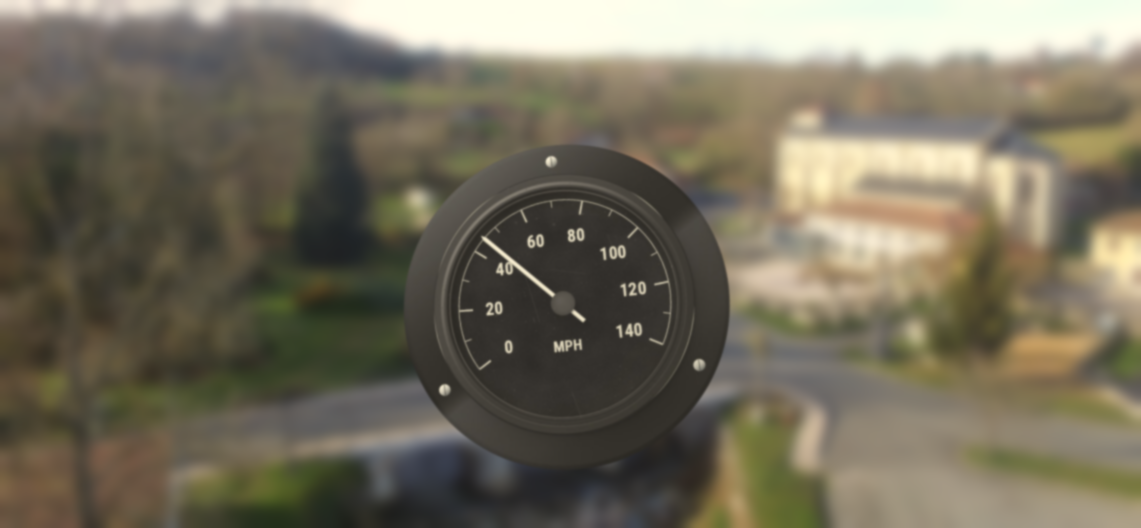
45
